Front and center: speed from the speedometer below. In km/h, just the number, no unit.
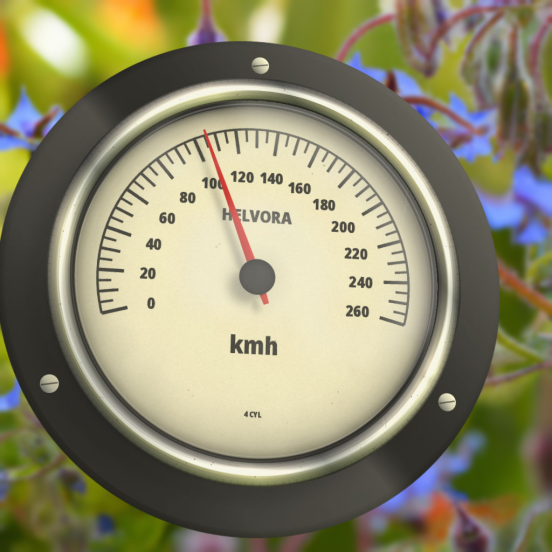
105
